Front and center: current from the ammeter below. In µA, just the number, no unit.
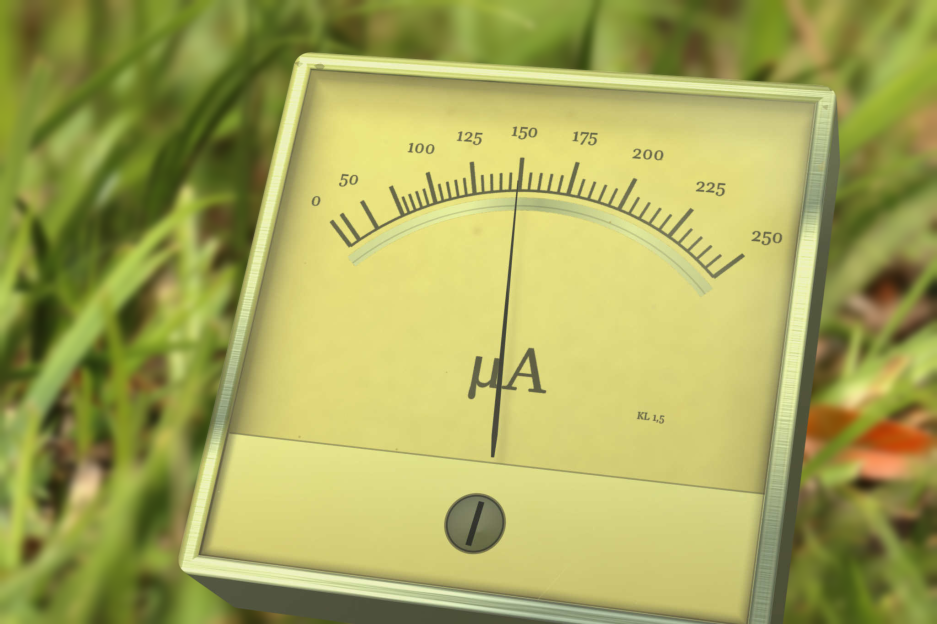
150
